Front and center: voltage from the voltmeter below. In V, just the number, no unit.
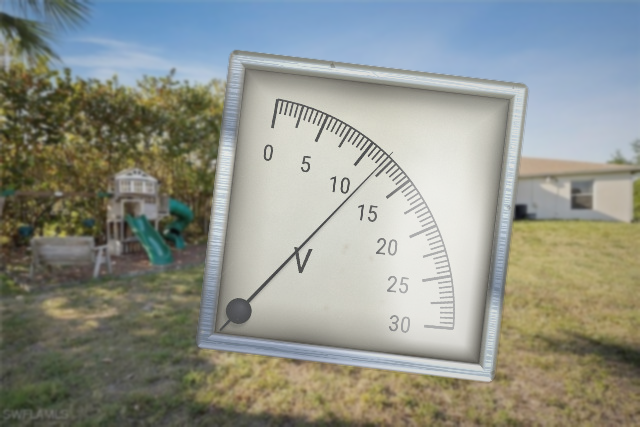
12
